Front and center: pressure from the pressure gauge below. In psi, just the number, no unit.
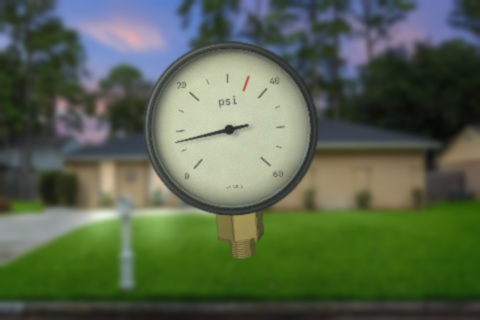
7.5
